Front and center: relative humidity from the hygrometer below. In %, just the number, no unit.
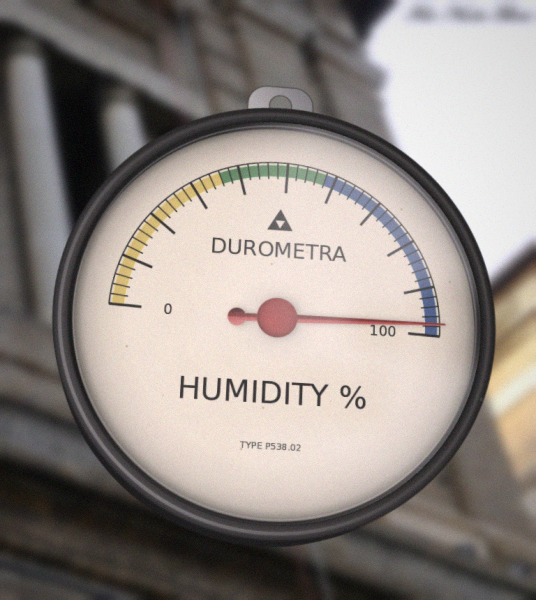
98
